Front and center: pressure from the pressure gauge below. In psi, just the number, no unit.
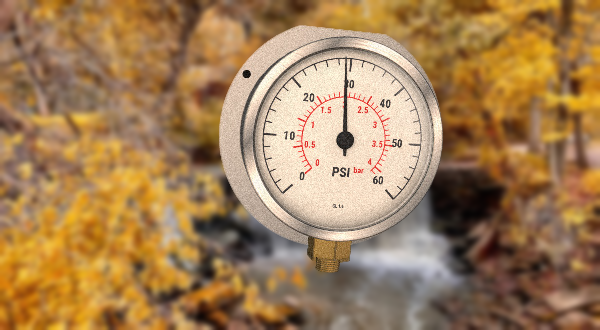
29
